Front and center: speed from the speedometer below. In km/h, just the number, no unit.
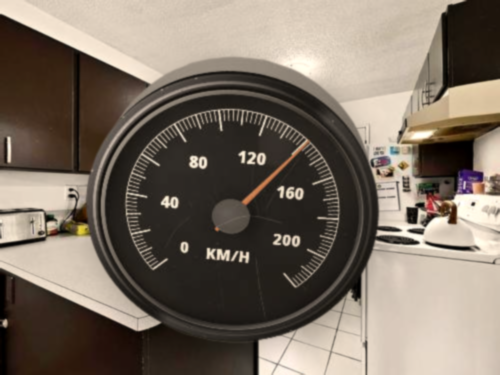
140
